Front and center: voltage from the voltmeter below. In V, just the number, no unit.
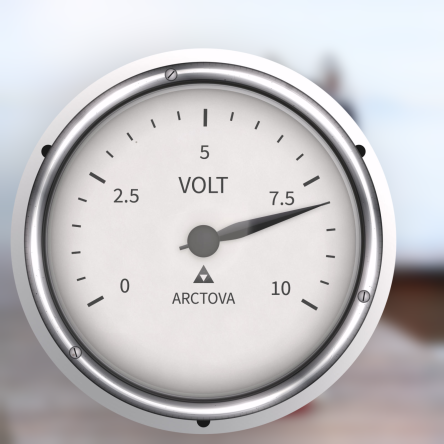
8
